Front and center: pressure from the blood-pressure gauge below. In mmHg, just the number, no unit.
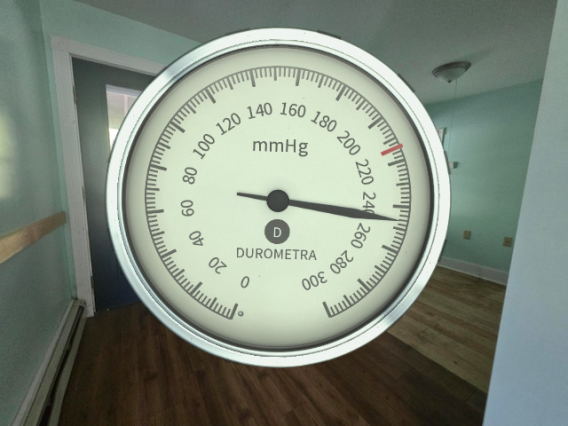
246
